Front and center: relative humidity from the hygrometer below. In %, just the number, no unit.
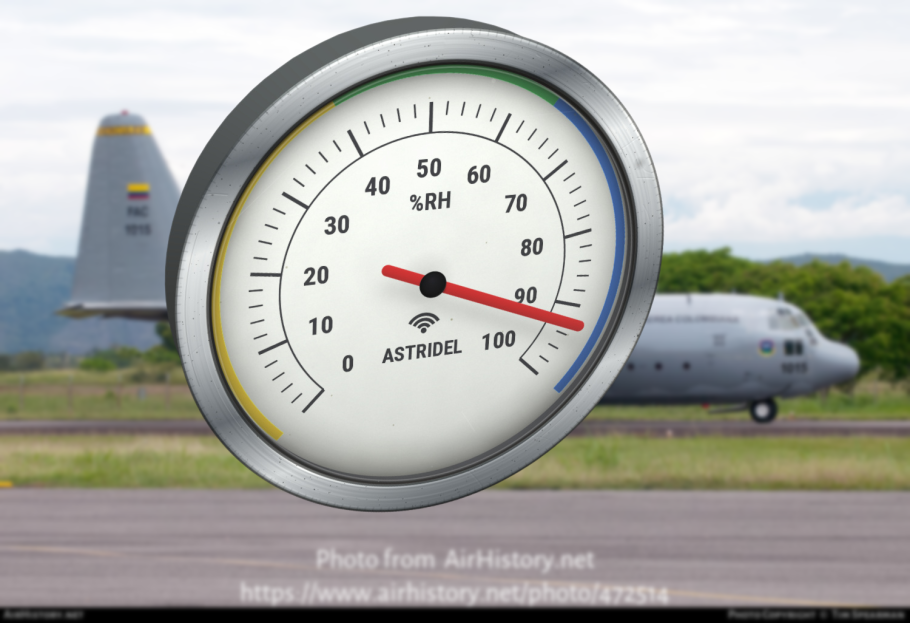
92
